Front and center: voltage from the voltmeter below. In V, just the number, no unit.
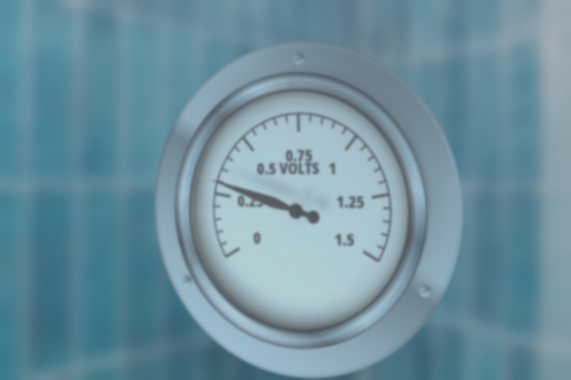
0.3
